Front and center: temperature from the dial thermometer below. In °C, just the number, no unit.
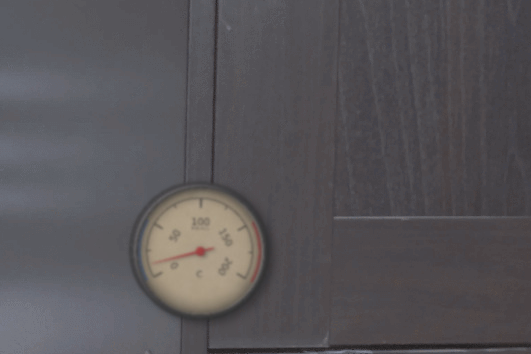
12.5
